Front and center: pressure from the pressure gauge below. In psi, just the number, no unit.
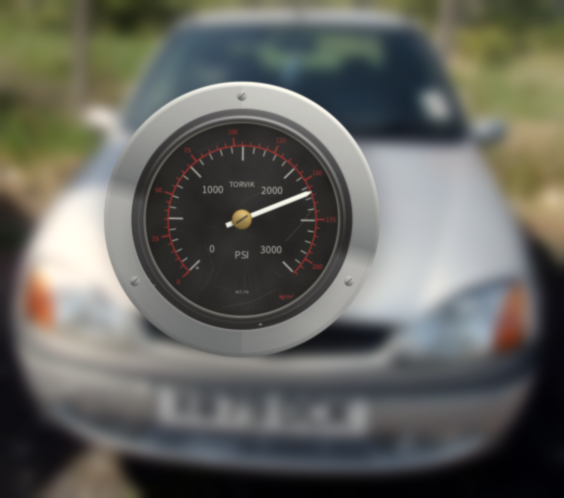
2250
